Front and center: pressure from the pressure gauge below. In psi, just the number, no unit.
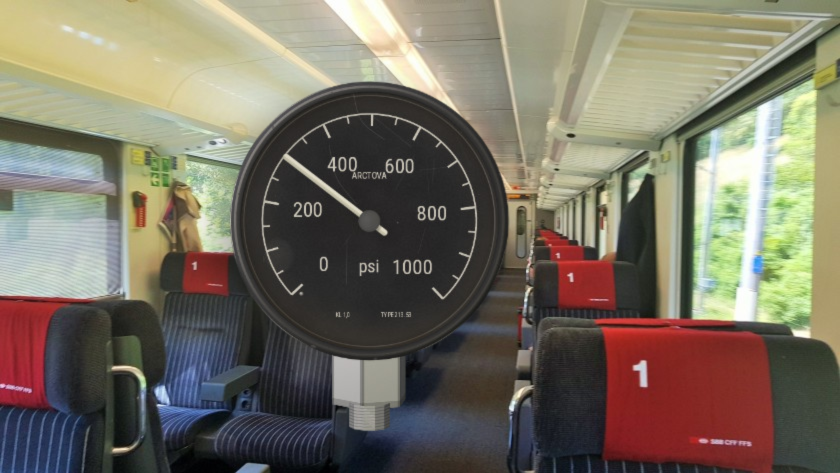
300
